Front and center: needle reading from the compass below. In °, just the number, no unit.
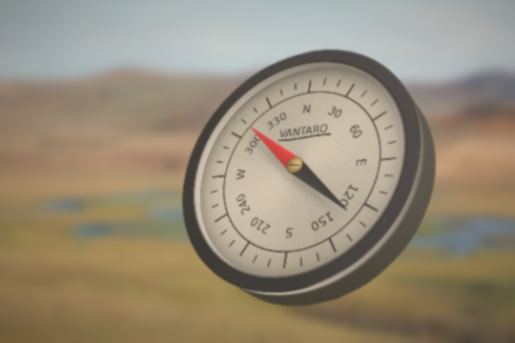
310
